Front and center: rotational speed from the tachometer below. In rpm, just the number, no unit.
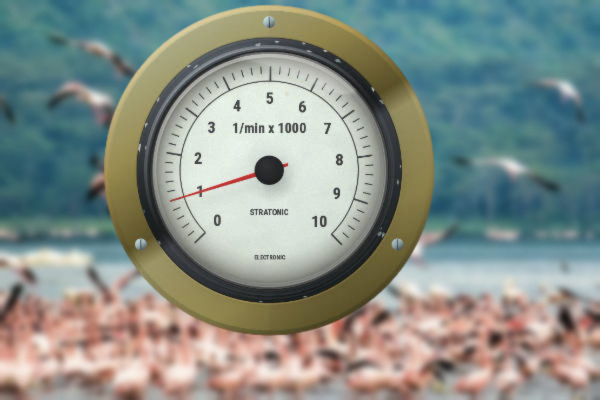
1000
